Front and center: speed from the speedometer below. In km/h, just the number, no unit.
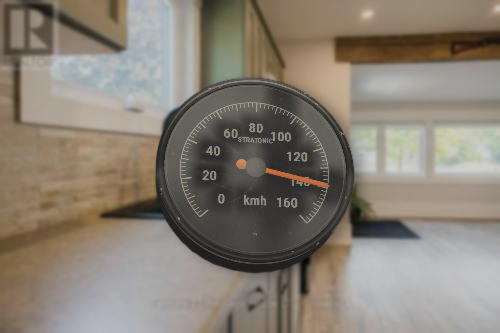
140
